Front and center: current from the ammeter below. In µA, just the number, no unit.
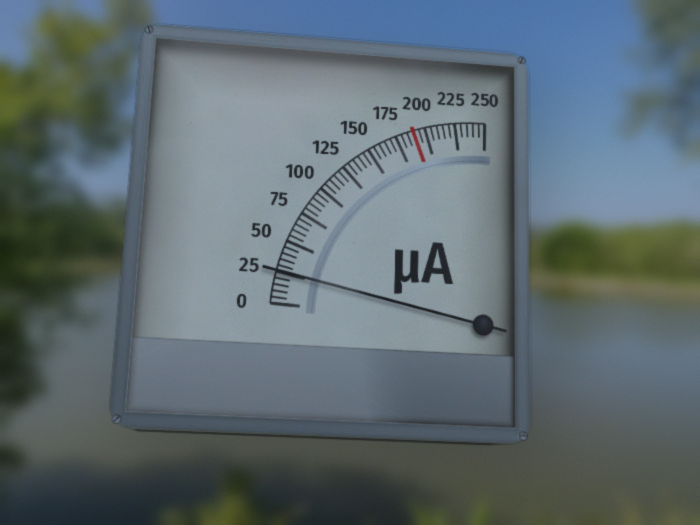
25
